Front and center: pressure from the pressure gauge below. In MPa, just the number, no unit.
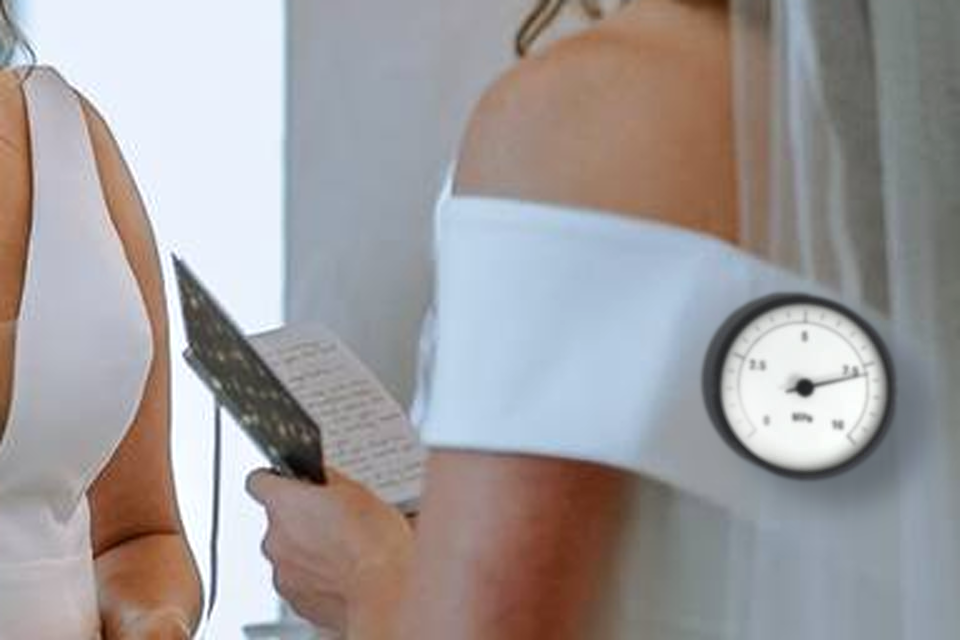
7.75
